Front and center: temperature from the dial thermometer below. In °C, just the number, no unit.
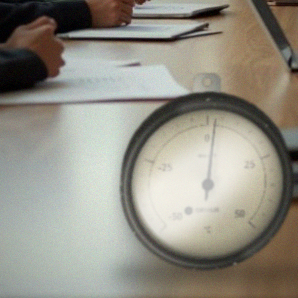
2.5
